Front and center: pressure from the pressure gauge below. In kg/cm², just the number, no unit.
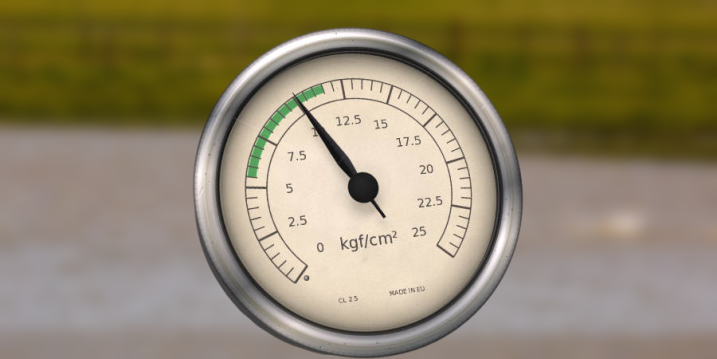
10
